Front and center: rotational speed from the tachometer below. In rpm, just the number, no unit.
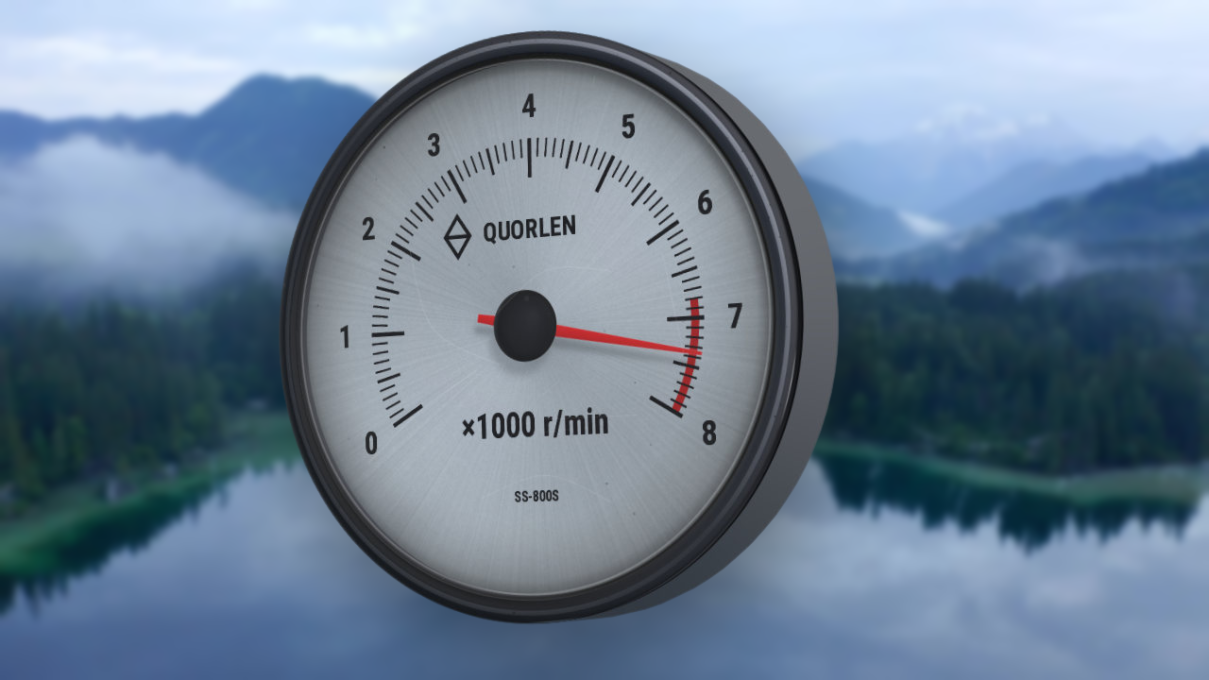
7350
